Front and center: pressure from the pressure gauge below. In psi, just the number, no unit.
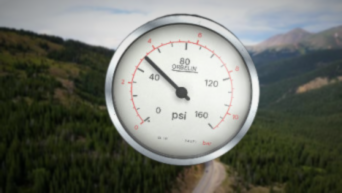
50
